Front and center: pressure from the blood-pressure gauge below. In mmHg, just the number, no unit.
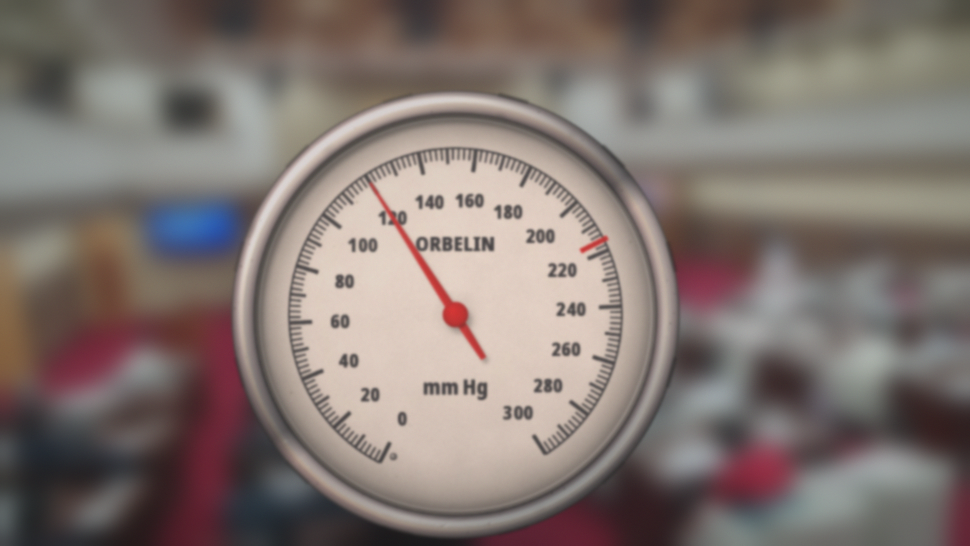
120
